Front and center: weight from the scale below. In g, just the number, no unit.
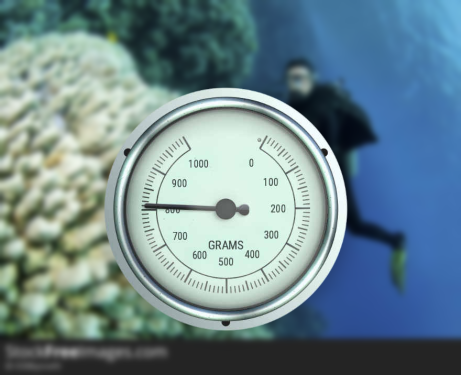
810
